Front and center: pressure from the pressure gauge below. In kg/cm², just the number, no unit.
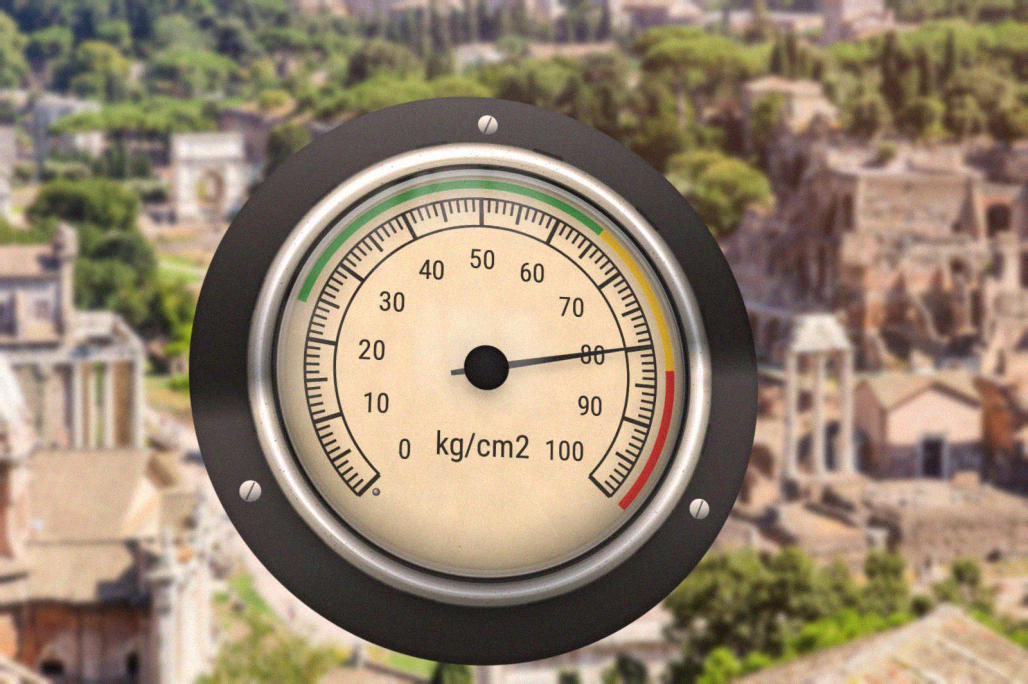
80
